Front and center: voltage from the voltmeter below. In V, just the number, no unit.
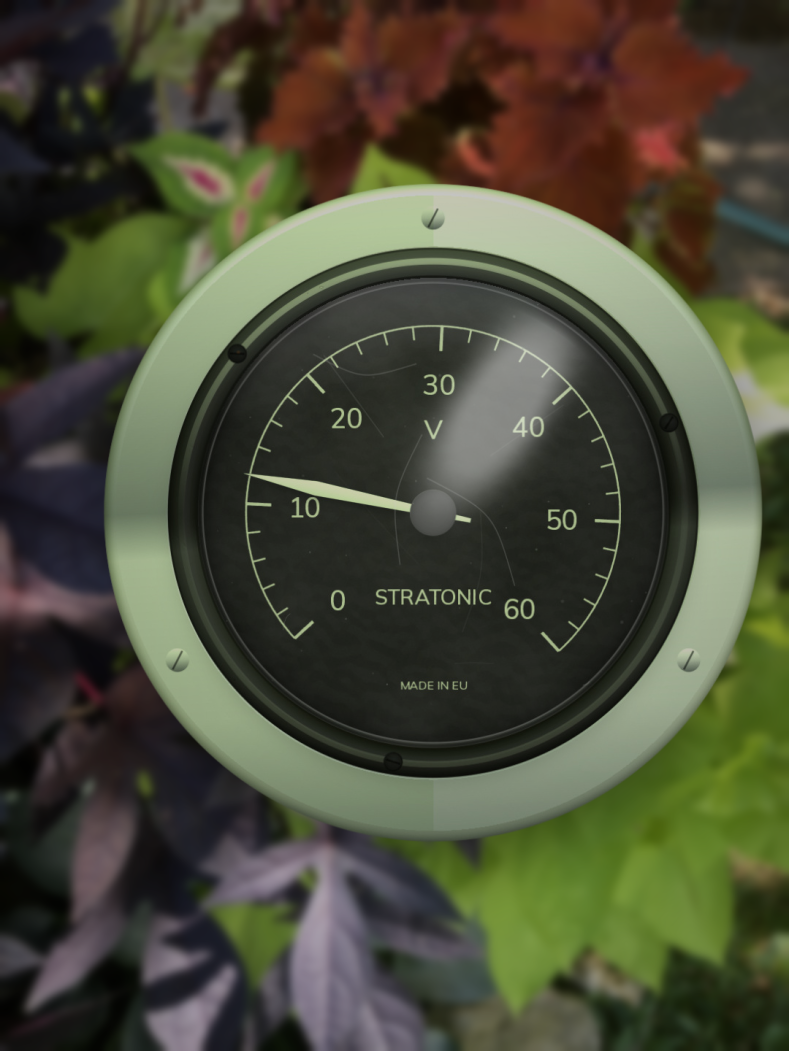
12
